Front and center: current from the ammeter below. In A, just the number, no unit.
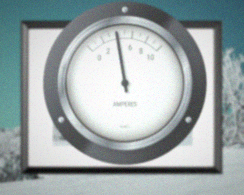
4
